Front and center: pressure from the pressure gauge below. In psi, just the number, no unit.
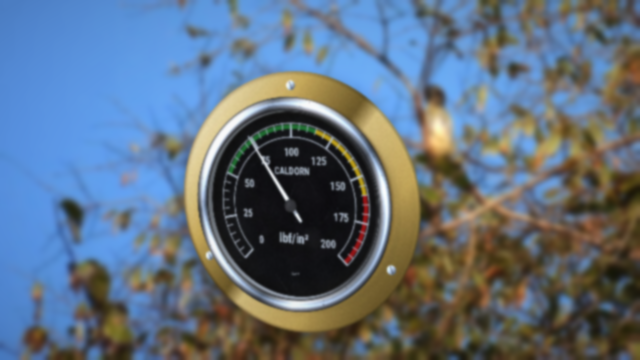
75
